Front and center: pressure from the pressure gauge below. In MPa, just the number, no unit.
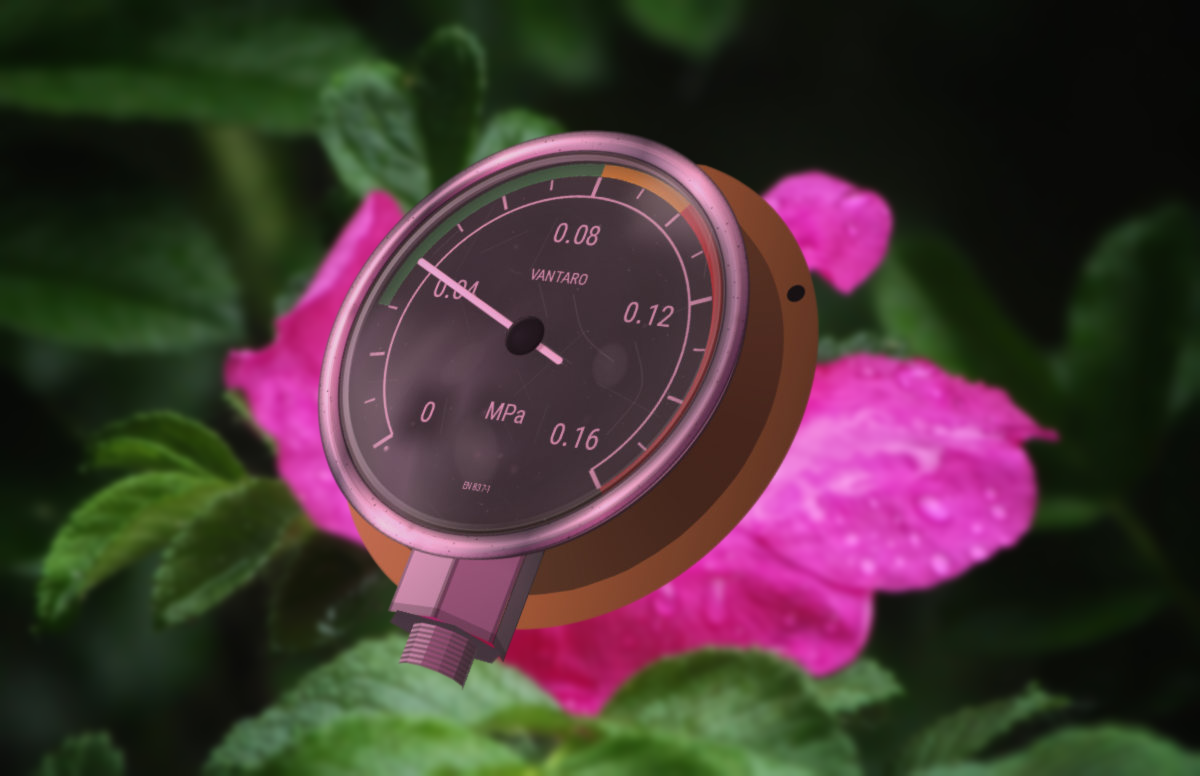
0.04
